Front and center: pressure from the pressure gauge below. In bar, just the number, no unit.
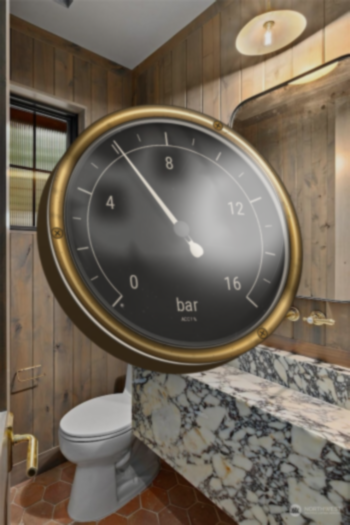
6
